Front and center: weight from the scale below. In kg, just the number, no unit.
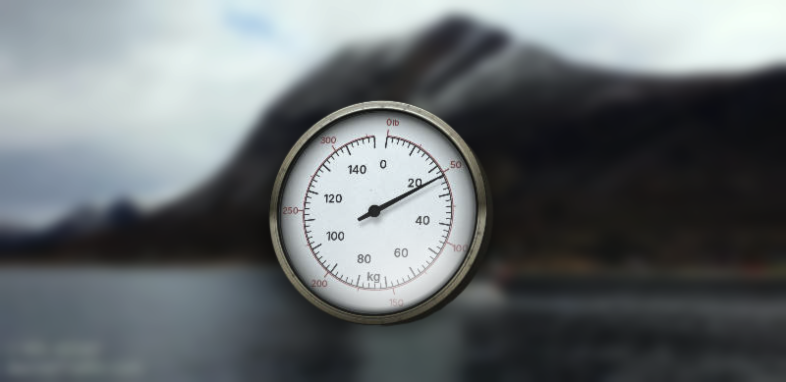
24
